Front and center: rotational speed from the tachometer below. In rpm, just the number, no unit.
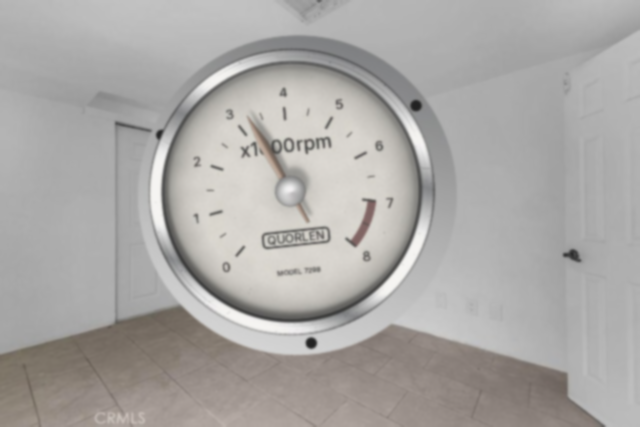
3250
